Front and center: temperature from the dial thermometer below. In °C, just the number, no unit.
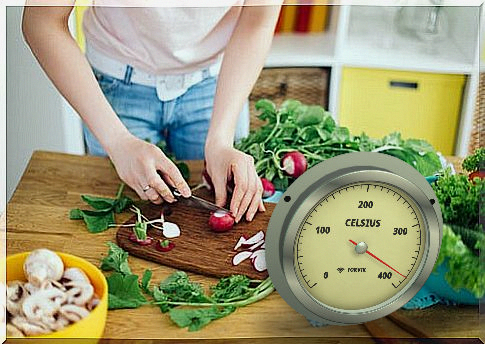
380
